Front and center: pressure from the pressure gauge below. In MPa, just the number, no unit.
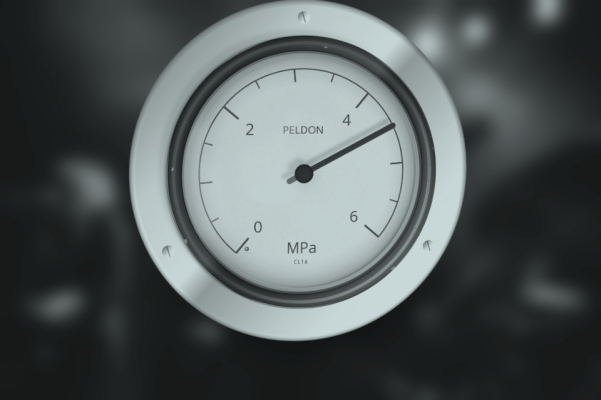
4.5
